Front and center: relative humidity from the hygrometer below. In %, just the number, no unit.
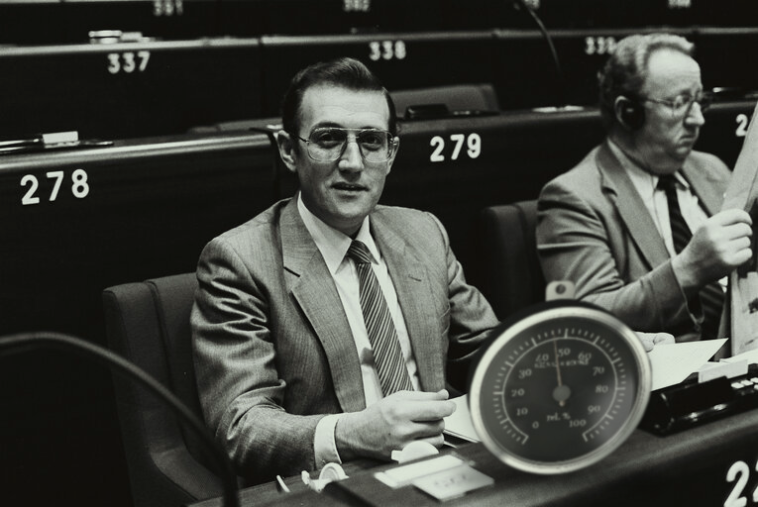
46
